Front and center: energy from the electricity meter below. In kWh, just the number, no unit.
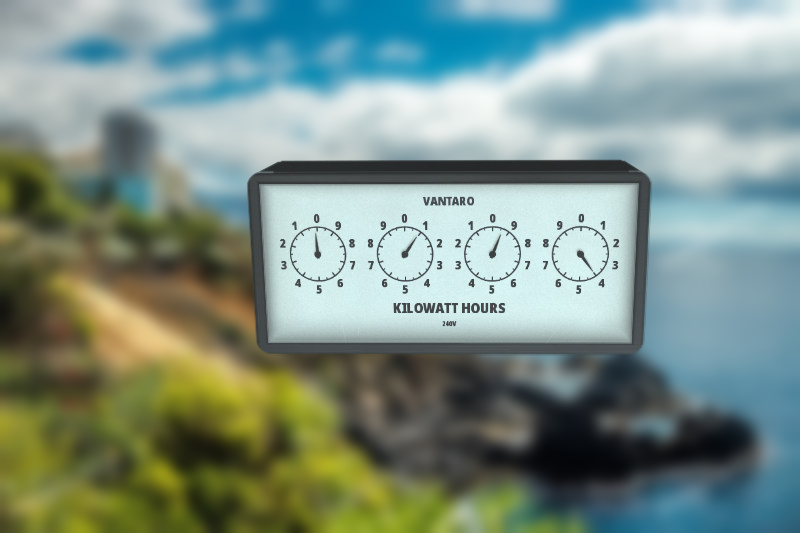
94
